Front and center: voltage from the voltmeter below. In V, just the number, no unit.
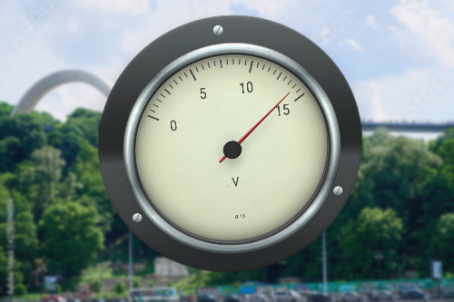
14
